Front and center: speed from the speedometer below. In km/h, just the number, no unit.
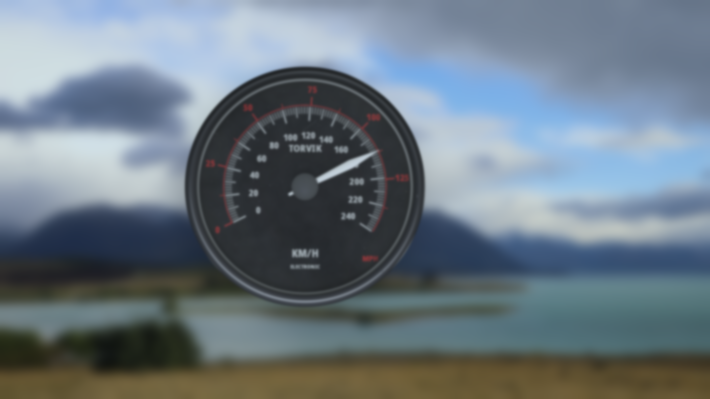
180
